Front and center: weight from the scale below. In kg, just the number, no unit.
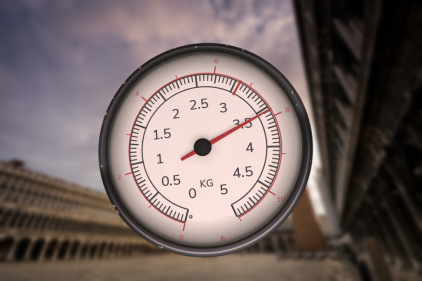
3.55
